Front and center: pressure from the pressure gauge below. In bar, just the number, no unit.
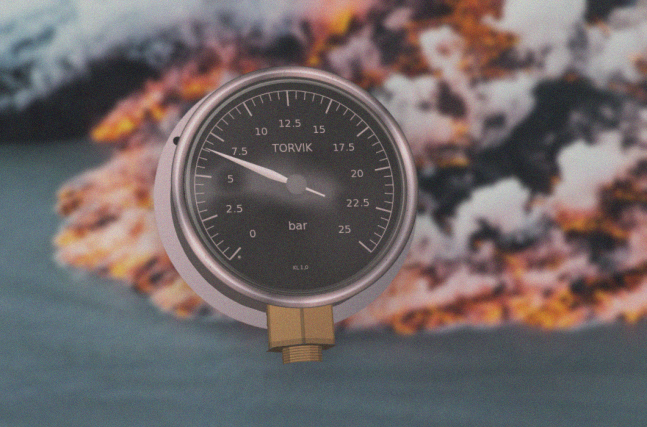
6.5
